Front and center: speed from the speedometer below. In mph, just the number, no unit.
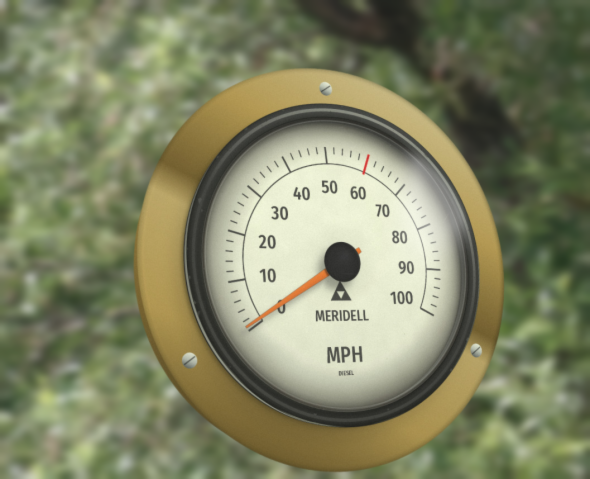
1
